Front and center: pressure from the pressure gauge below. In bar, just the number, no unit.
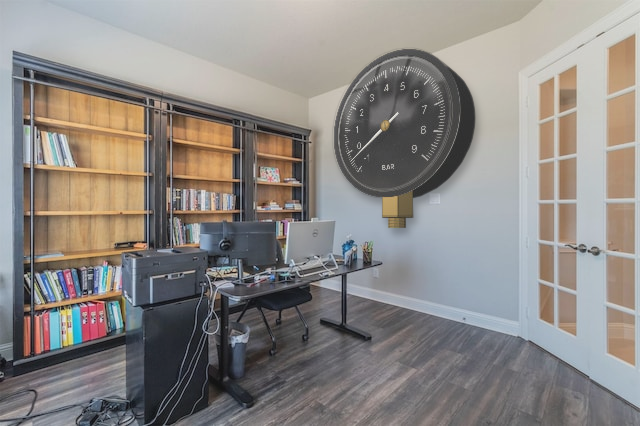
-0.5
